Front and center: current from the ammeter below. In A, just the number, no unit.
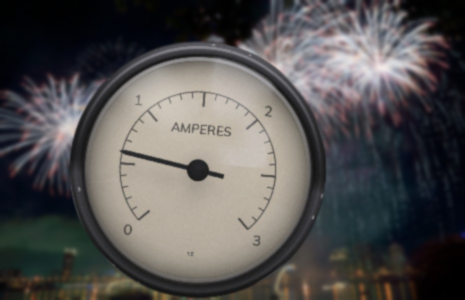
0.6
